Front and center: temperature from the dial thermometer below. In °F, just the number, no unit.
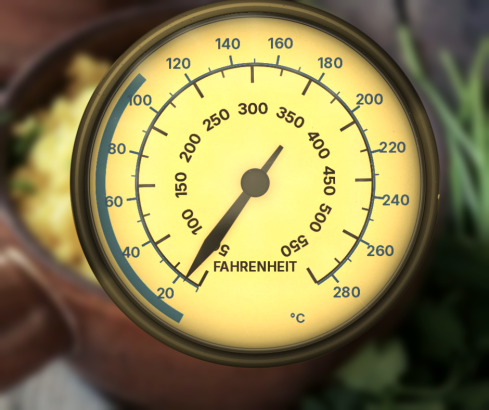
62.5
